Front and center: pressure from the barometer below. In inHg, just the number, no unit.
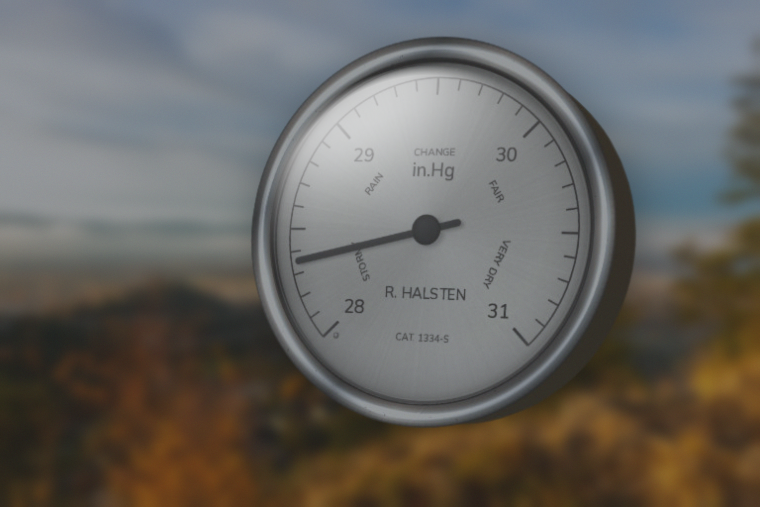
28.35
